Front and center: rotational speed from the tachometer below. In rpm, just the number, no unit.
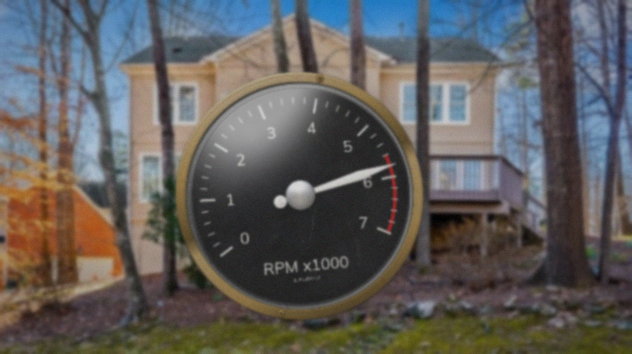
5800
